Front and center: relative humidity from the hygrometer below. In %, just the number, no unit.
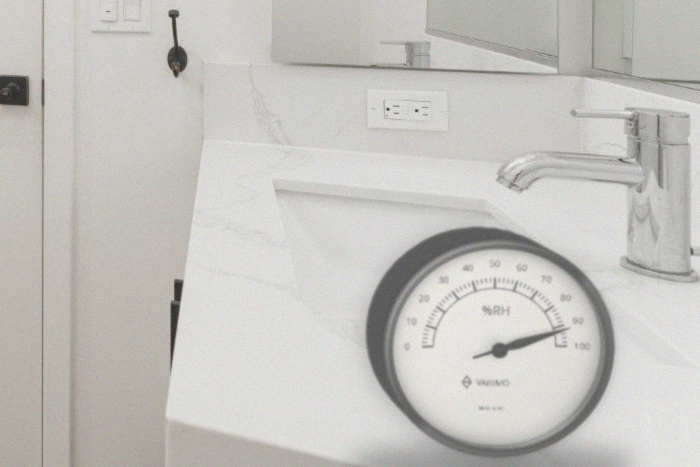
90
